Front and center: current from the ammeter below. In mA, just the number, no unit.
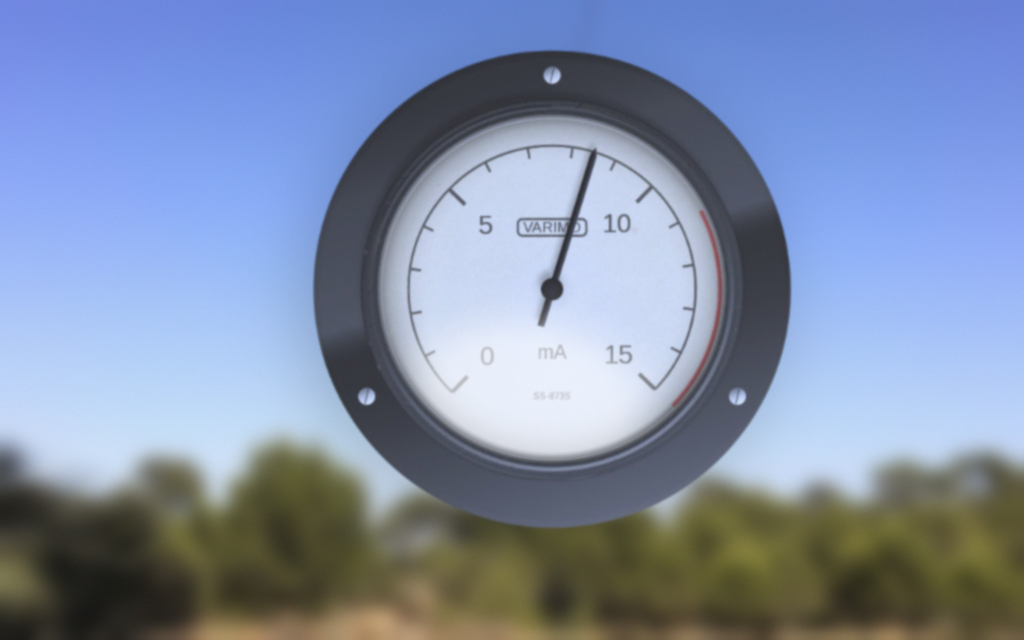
8.5
